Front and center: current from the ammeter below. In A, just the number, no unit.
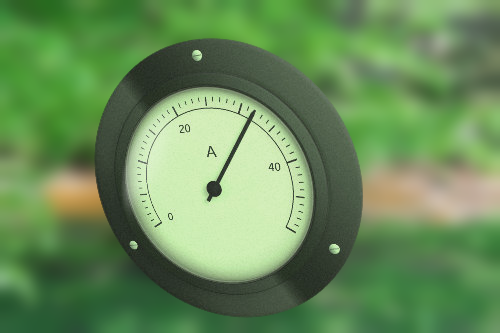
32
